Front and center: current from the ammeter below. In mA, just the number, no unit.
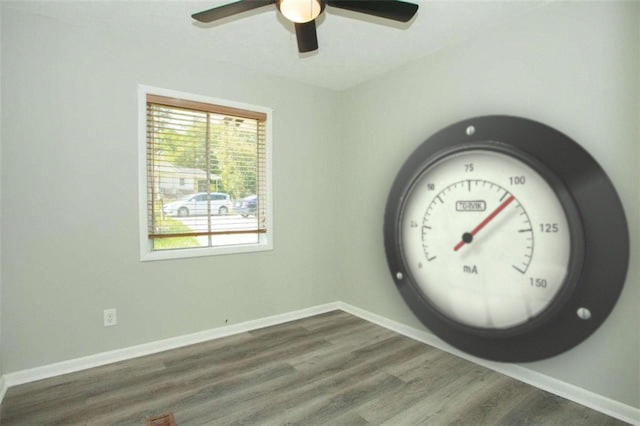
105
